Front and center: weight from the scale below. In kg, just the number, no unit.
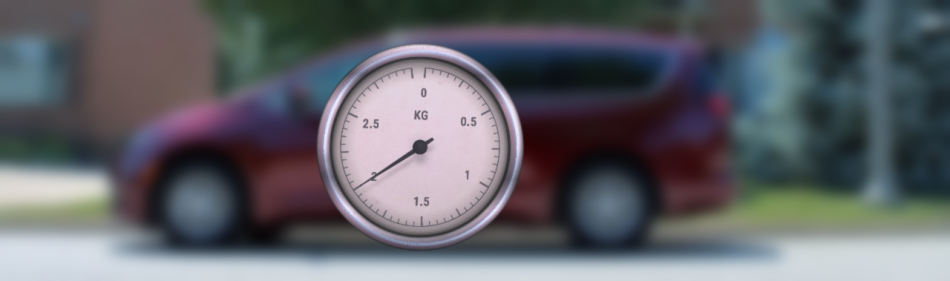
2
